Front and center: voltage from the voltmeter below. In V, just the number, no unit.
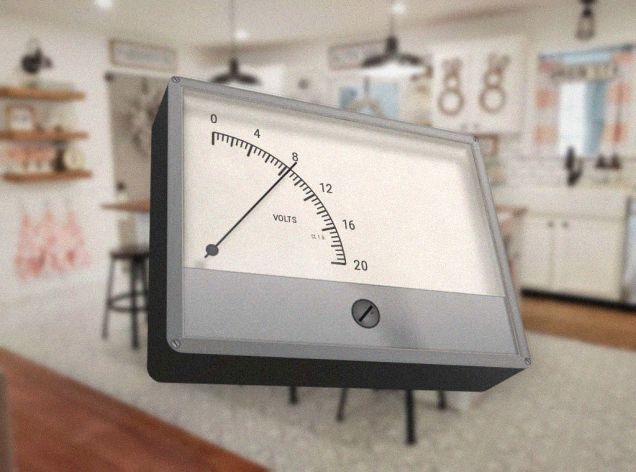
8.5
